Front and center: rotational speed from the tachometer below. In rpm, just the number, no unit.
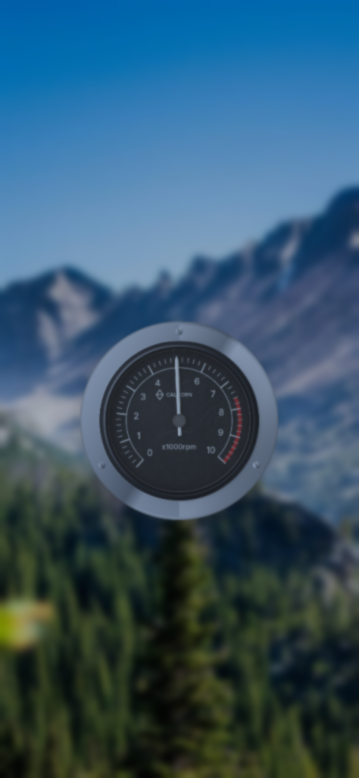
5000
